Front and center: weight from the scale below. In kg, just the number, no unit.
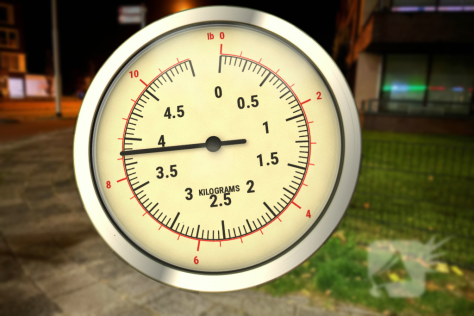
3.85
